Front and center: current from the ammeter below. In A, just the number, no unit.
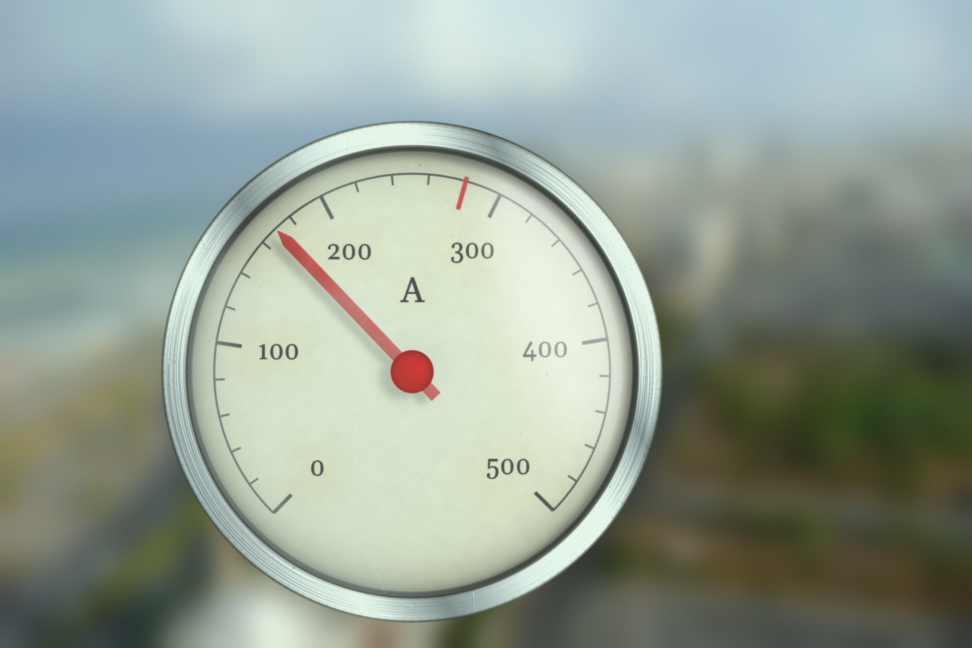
170
